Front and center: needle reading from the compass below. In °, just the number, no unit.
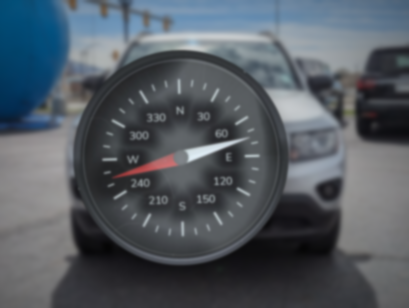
255
